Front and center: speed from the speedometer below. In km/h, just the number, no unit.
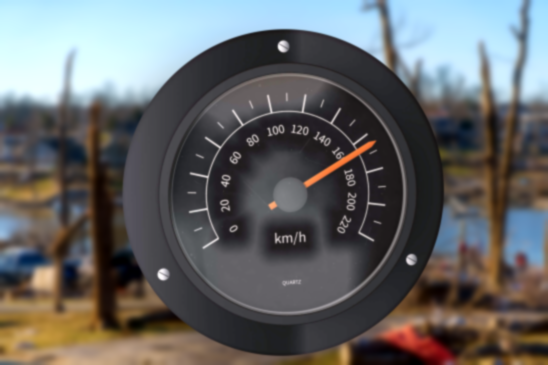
165
